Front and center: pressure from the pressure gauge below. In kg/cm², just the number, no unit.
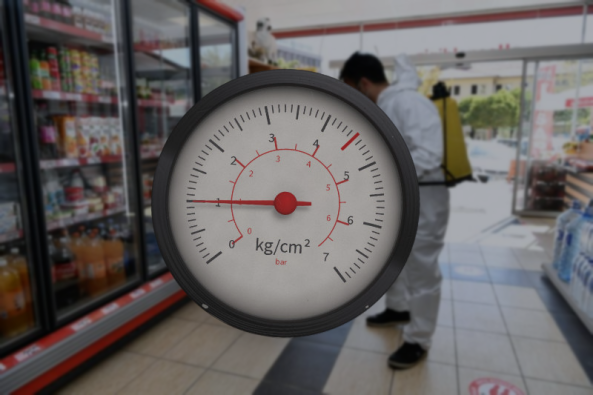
1
